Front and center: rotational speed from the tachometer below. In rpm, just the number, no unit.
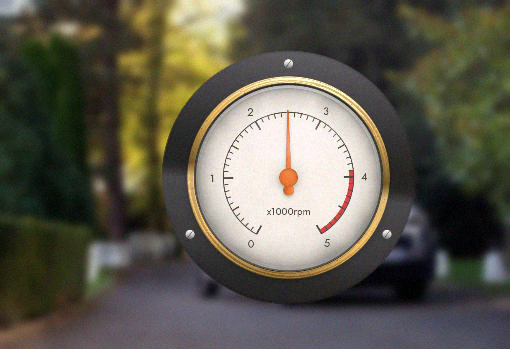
2500
